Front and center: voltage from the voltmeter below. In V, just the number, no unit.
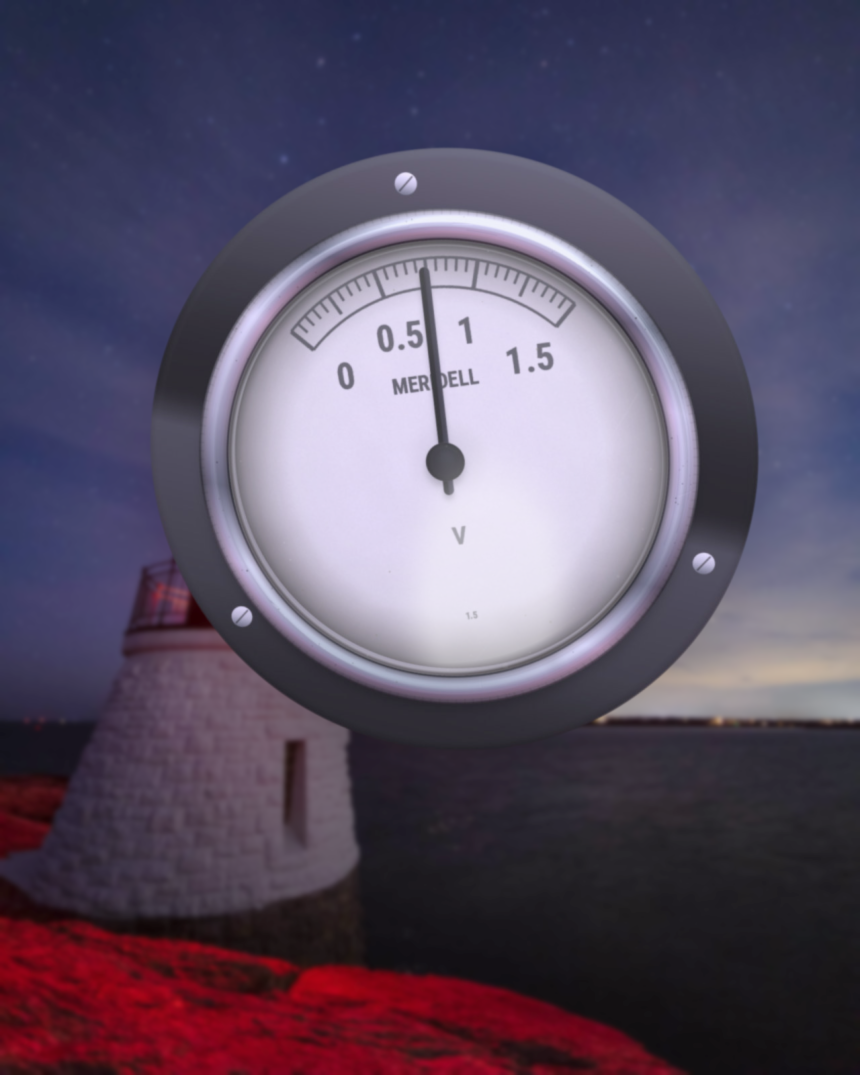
0.75
